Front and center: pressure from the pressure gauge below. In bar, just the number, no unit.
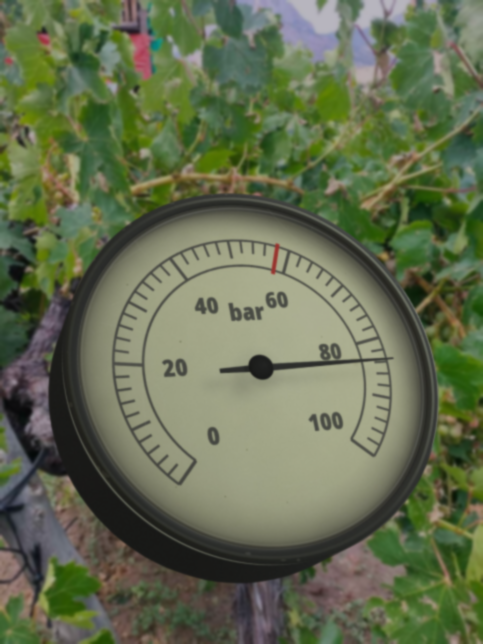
84
